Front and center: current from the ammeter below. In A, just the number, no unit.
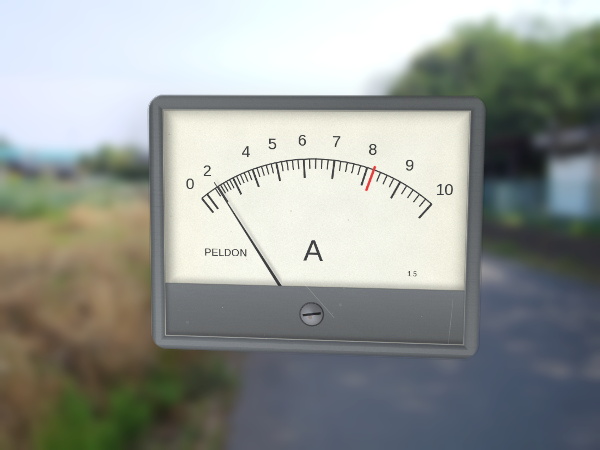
2
